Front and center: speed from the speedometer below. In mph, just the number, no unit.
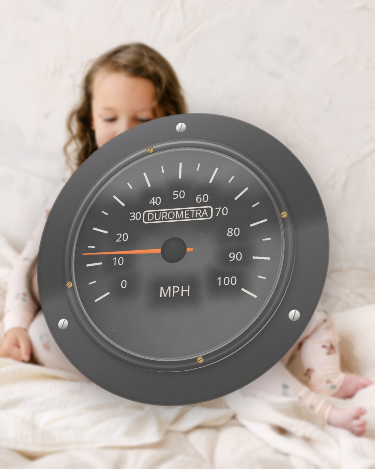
12.5
